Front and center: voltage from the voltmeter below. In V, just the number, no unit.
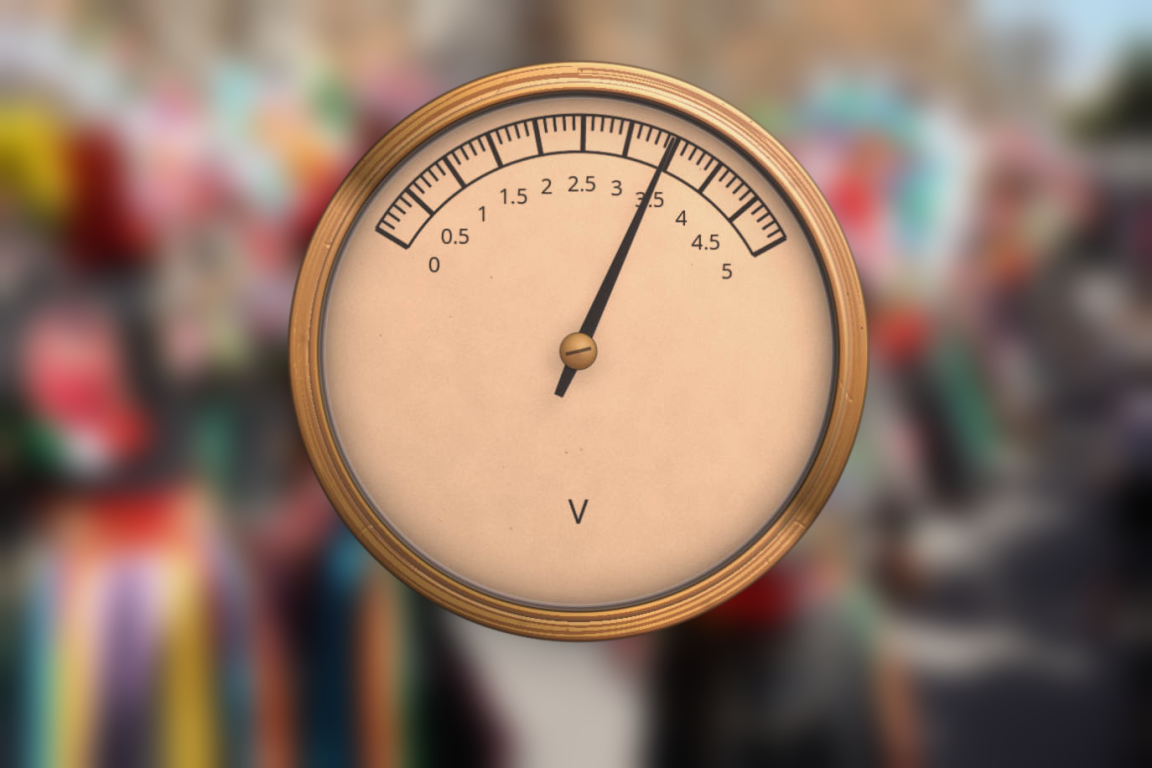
3.45
